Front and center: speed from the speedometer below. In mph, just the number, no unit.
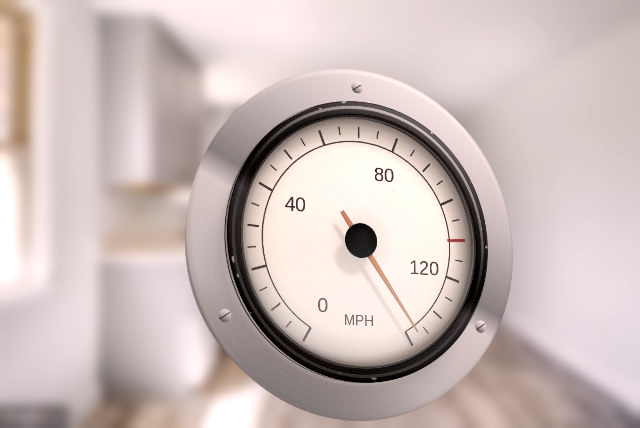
137.5
